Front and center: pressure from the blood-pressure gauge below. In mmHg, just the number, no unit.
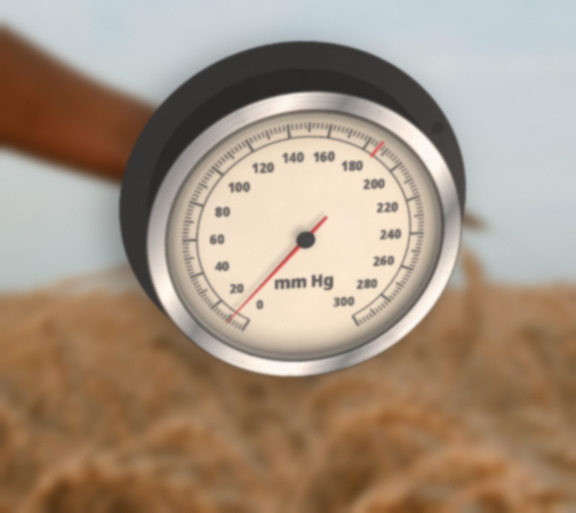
10
